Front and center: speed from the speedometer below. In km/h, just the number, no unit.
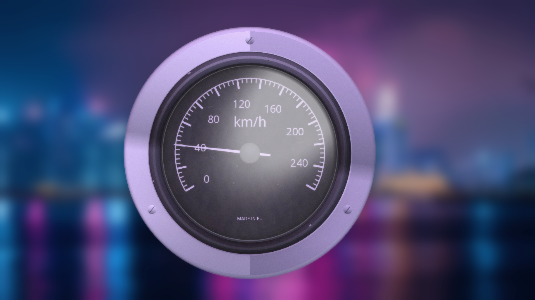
40
